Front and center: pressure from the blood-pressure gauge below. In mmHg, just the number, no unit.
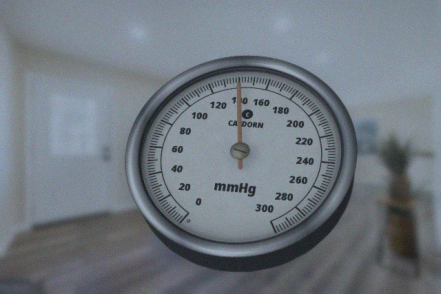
140
